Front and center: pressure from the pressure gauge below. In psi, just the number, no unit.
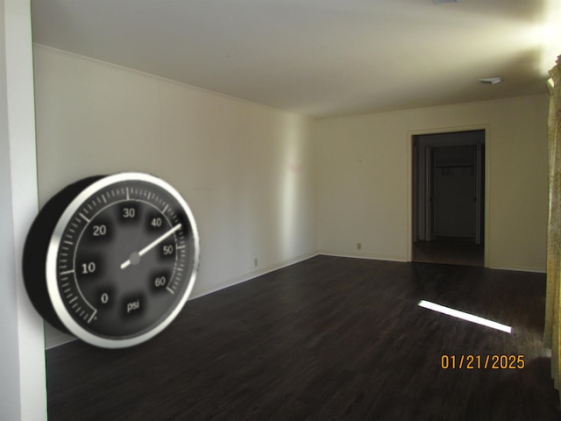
45
